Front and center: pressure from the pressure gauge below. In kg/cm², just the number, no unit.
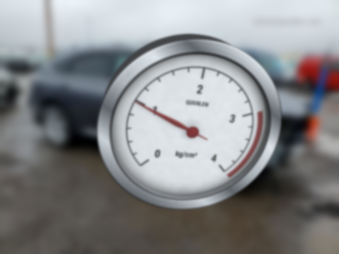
1
